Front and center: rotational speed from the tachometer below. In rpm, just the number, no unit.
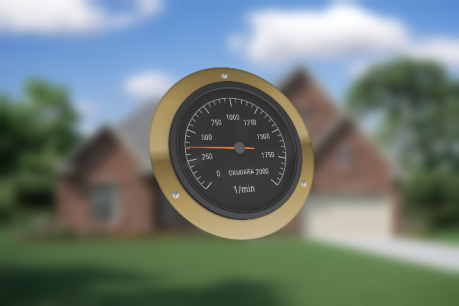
350
